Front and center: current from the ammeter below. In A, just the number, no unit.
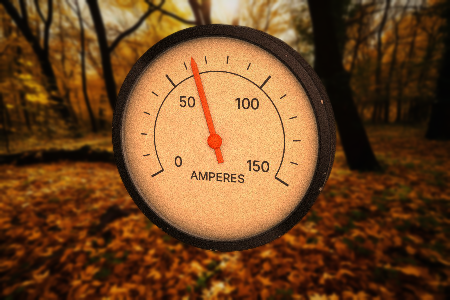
65
